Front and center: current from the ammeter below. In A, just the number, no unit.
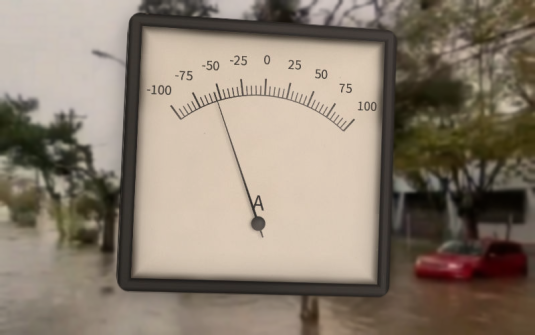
-55
